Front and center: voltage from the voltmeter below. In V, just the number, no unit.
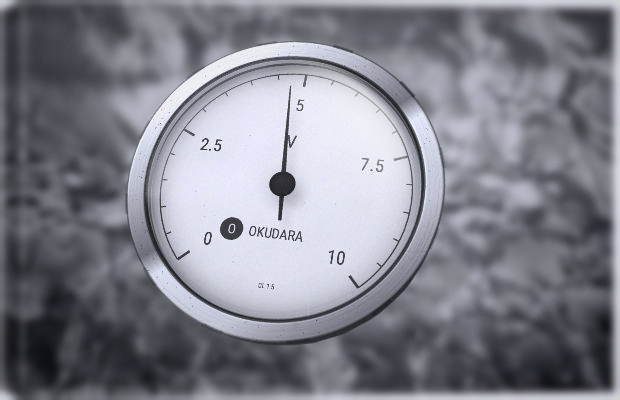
4.75
